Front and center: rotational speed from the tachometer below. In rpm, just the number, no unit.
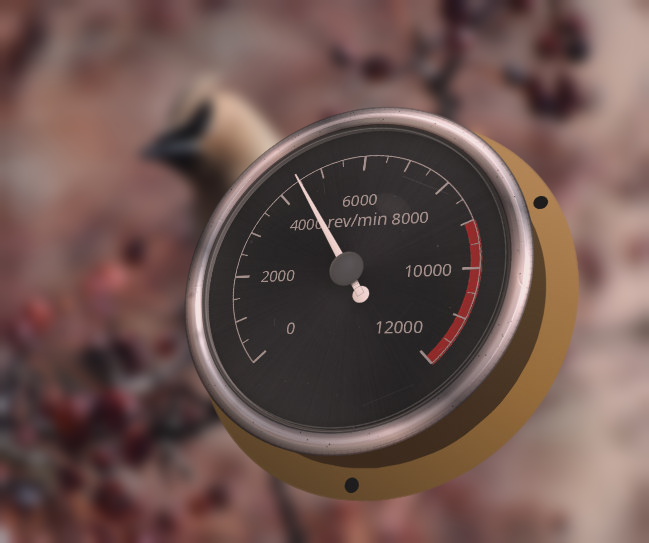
4500
